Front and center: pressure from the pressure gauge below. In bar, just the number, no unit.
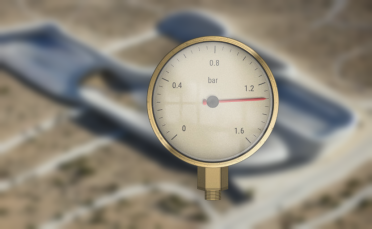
1.3
